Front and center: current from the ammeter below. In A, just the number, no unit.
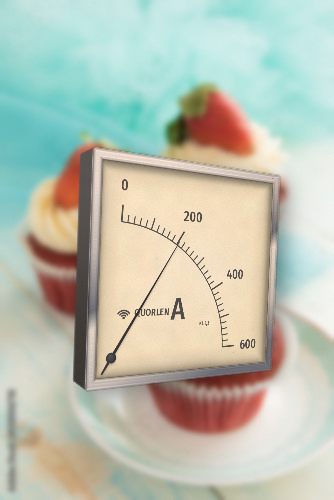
200
